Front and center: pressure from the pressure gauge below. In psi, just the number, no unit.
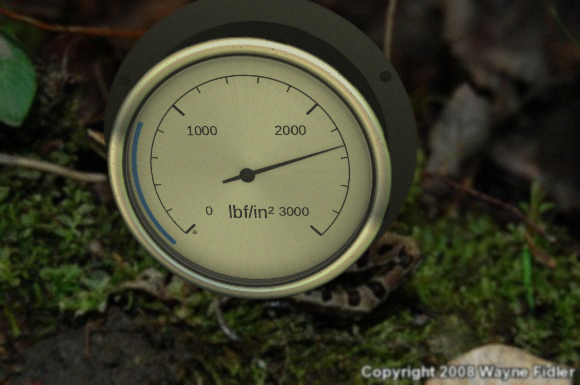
2300
